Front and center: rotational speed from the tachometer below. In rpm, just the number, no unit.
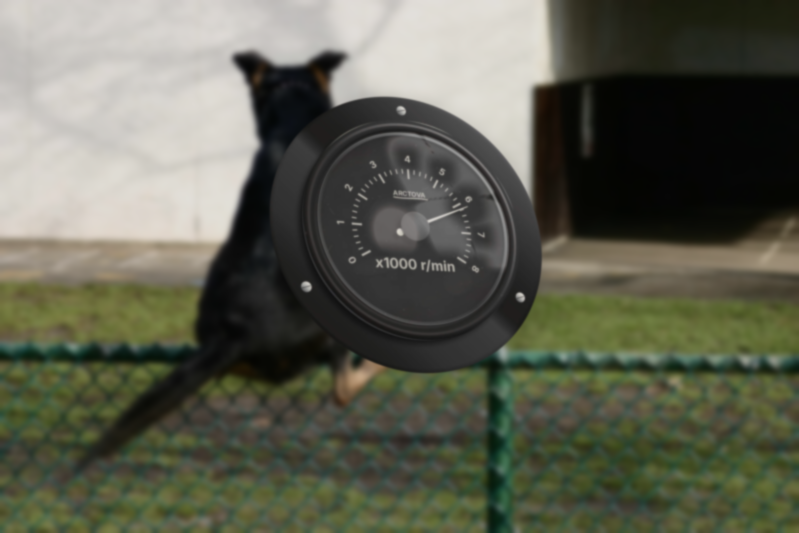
6200
